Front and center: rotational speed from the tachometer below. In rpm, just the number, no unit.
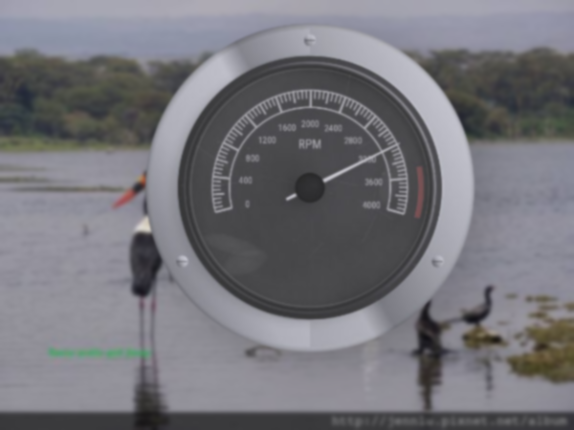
3200
